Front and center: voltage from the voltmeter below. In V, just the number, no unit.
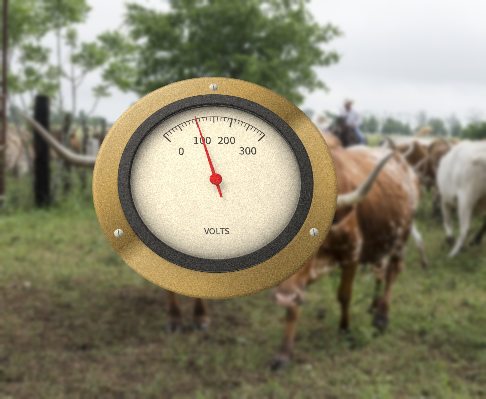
100
